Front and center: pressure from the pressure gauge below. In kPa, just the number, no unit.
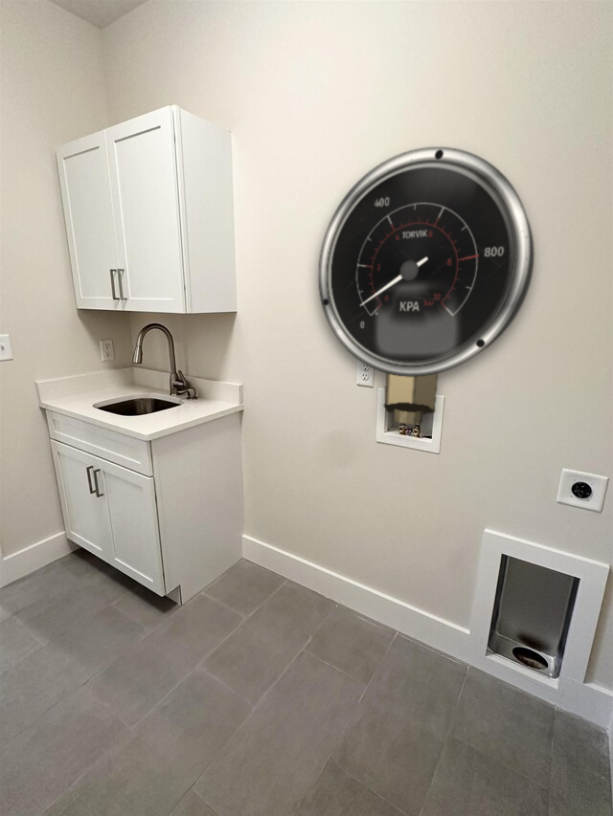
50
